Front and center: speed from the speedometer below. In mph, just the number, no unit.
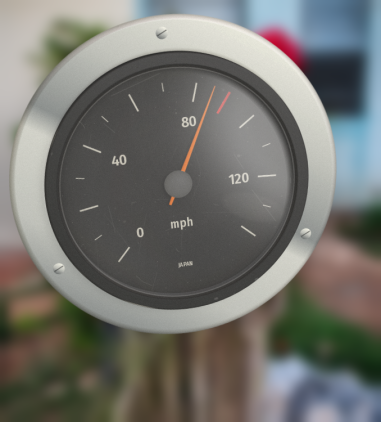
85
